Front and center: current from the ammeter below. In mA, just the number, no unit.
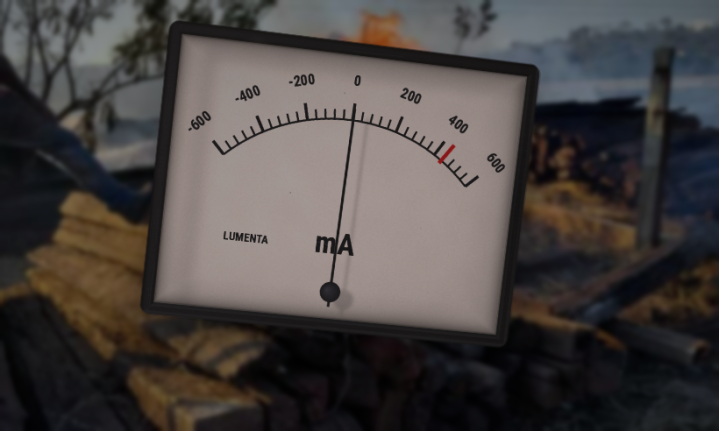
0
